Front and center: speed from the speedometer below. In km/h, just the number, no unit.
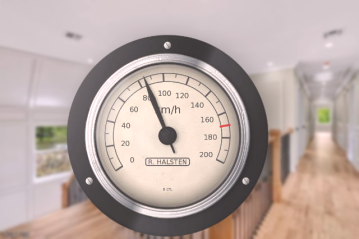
85
